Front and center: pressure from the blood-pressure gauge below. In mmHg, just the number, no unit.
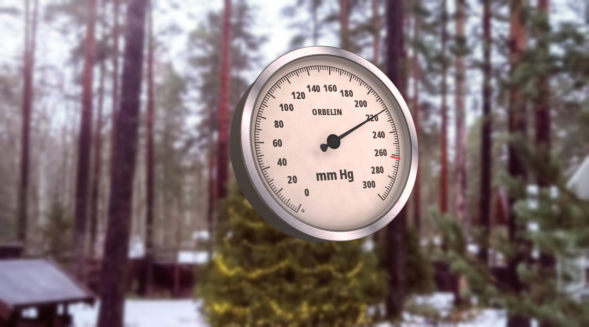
220
